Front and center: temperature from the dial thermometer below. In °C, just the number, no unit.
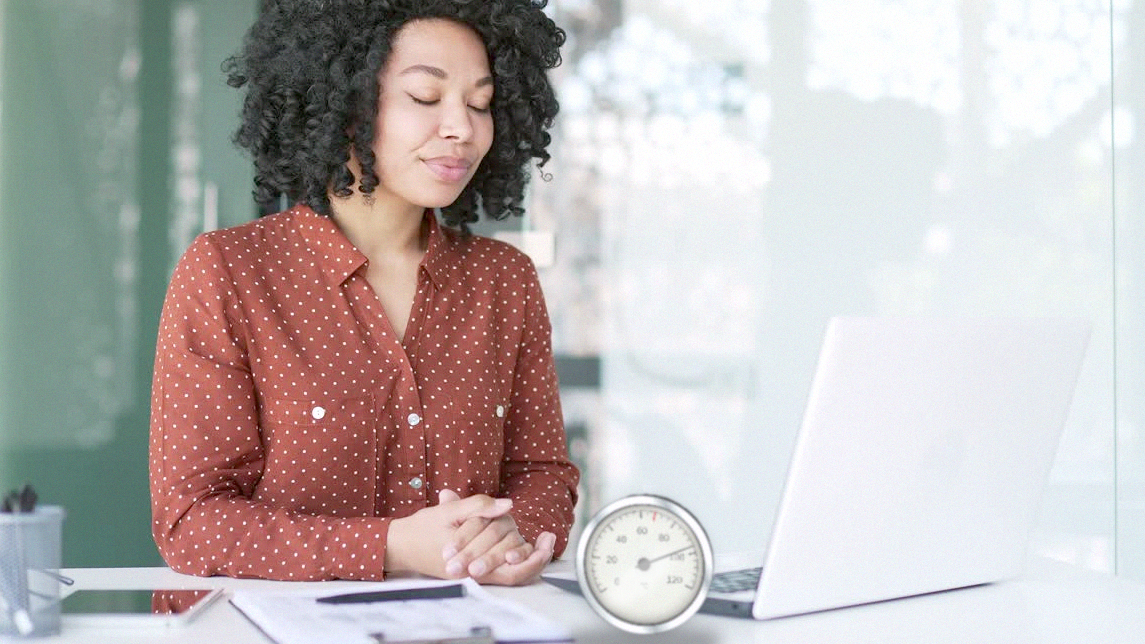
96
